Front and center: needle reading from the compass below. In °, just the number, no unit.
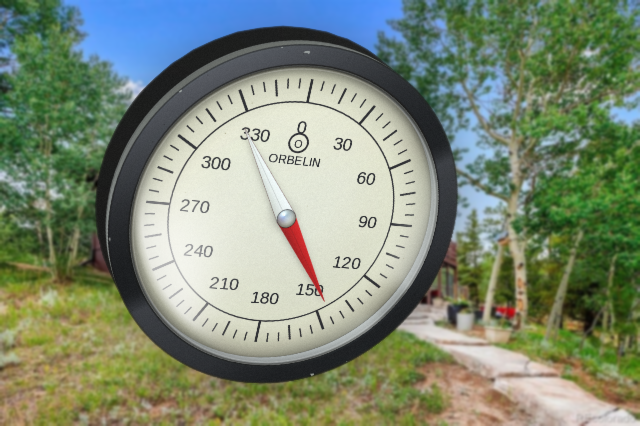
145
